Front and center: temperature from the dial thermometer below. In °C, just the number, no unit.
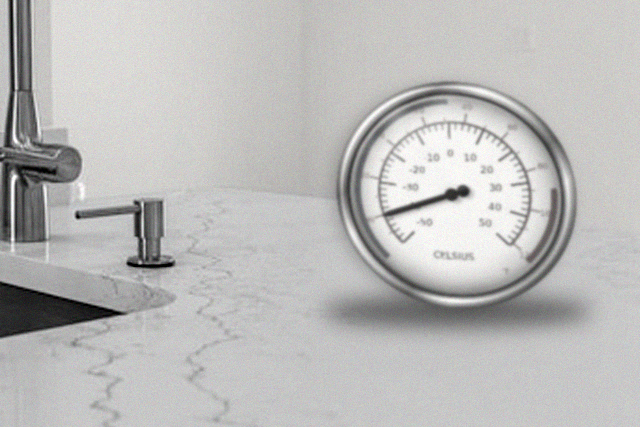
-40
